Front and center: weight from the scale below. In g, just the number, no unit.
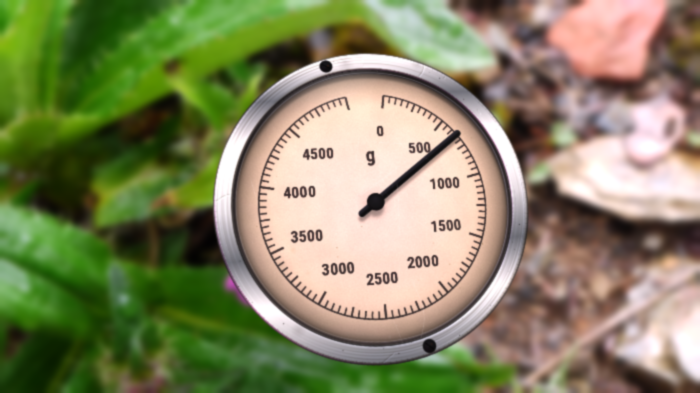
650
